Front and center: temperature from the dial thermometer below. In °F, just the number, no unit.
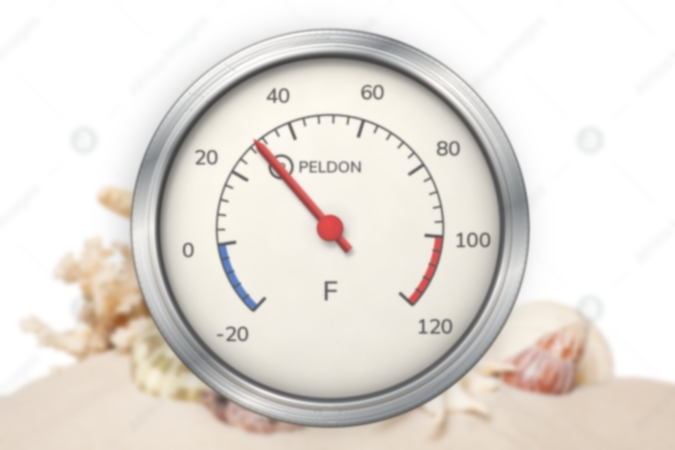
30
